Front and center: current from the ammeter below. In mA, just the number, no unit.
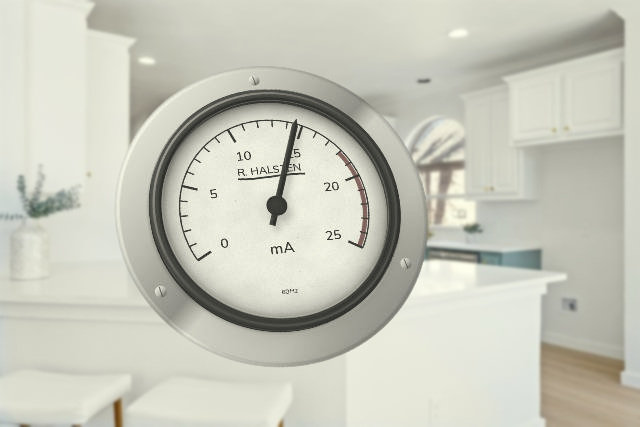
14.5
